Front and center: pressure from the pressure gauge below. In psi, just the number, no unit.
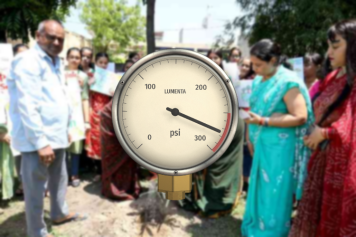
275
